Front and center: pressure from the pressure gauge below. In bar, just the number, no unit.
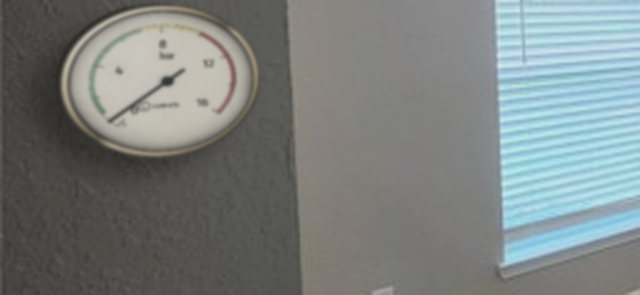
0.5
